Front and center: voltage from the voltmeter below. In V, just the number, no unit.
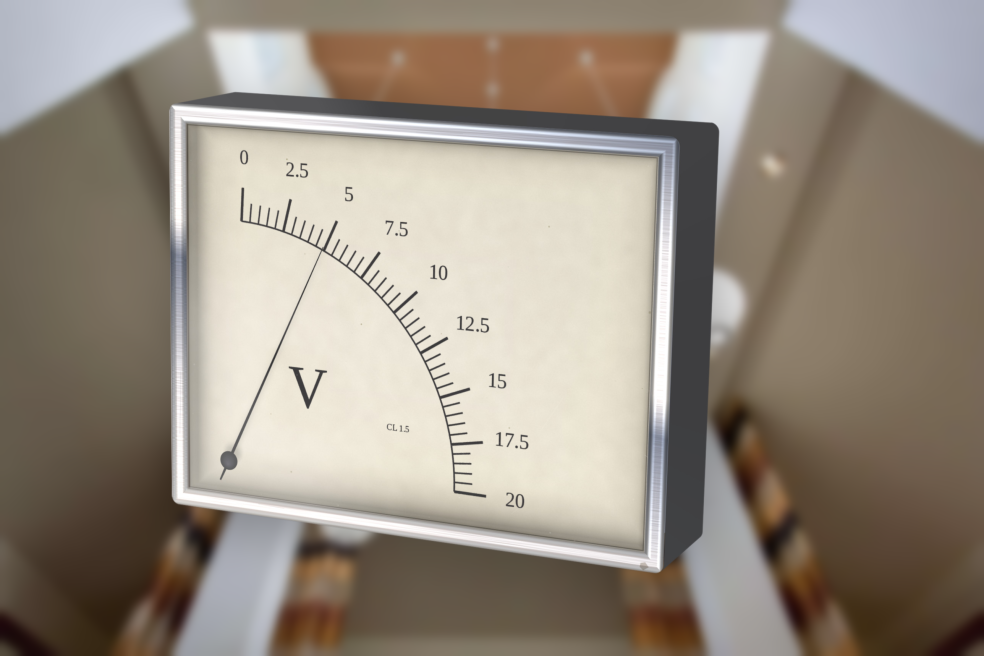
5
